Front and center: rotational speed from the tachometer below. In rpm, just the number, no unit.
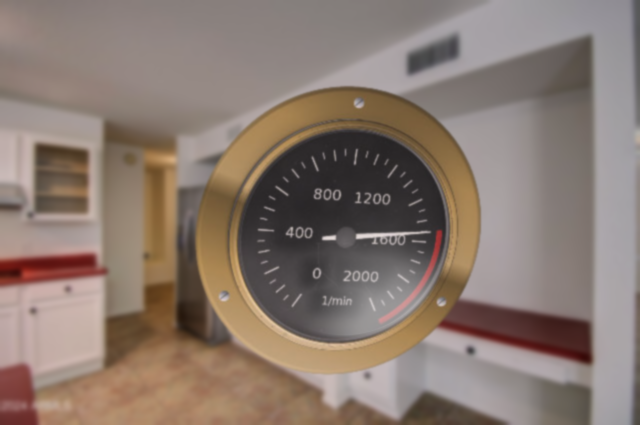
1550
